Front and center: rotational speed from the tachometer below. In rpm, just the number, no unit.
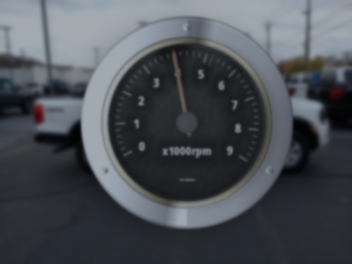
4000
